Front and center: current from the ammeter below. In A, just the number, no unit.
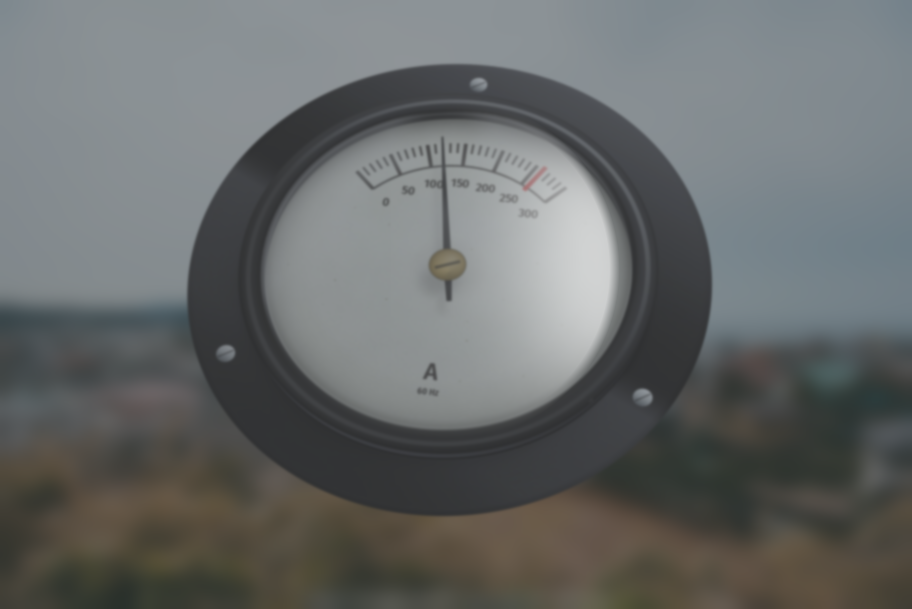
120
